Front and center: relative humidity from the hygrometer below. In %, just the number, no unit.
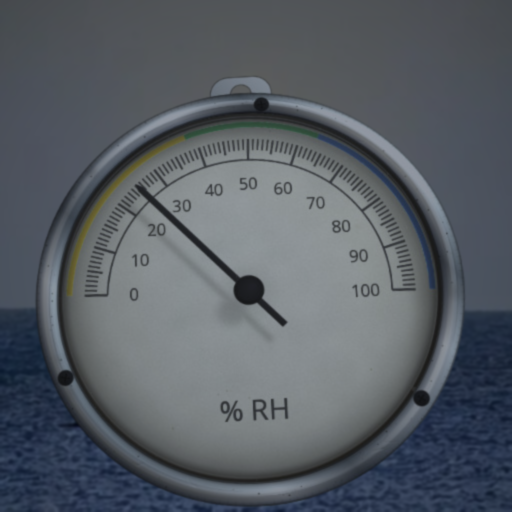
25
